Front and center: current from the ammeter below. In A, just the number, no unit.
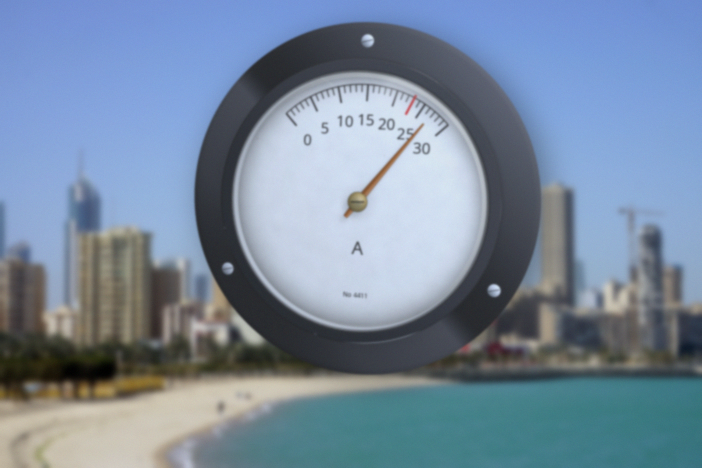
27
